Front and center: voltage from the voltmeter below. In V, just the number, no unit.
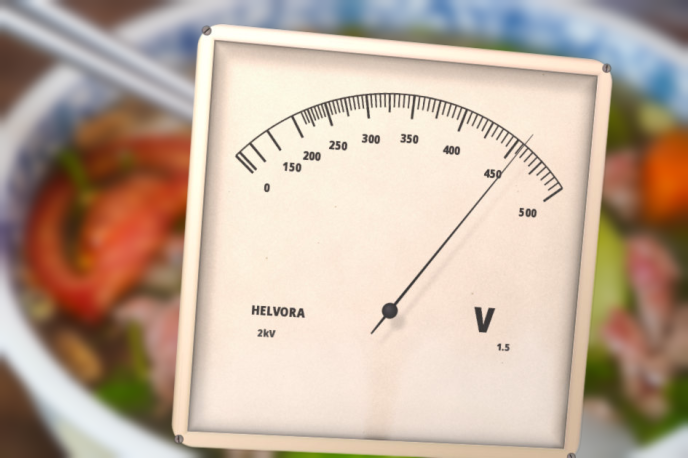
455
